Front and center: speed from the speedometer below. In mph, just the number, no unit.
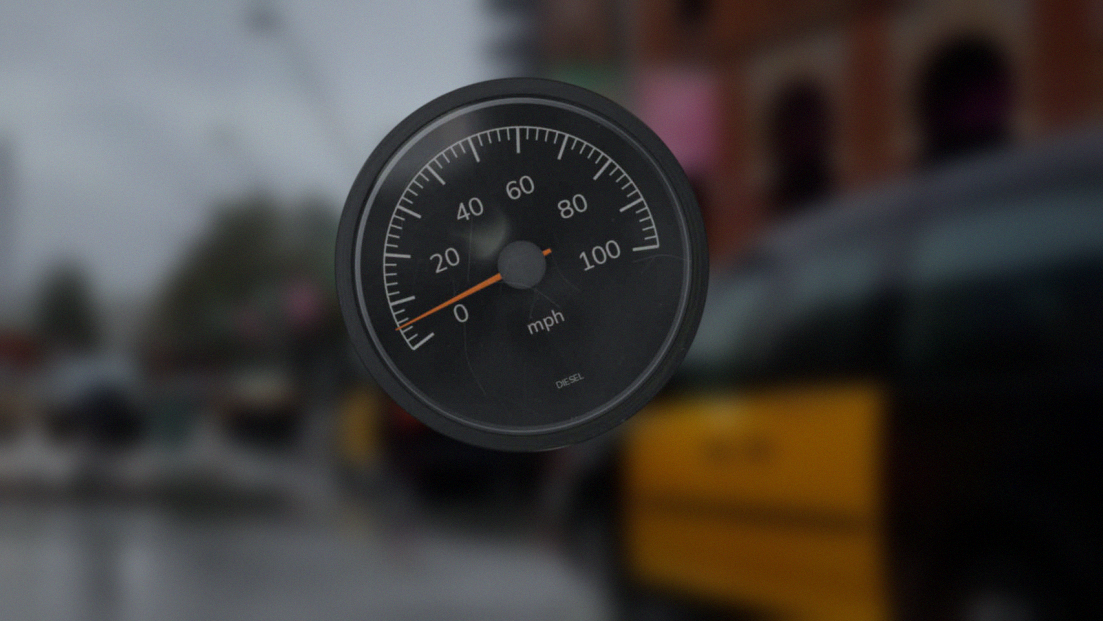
5
